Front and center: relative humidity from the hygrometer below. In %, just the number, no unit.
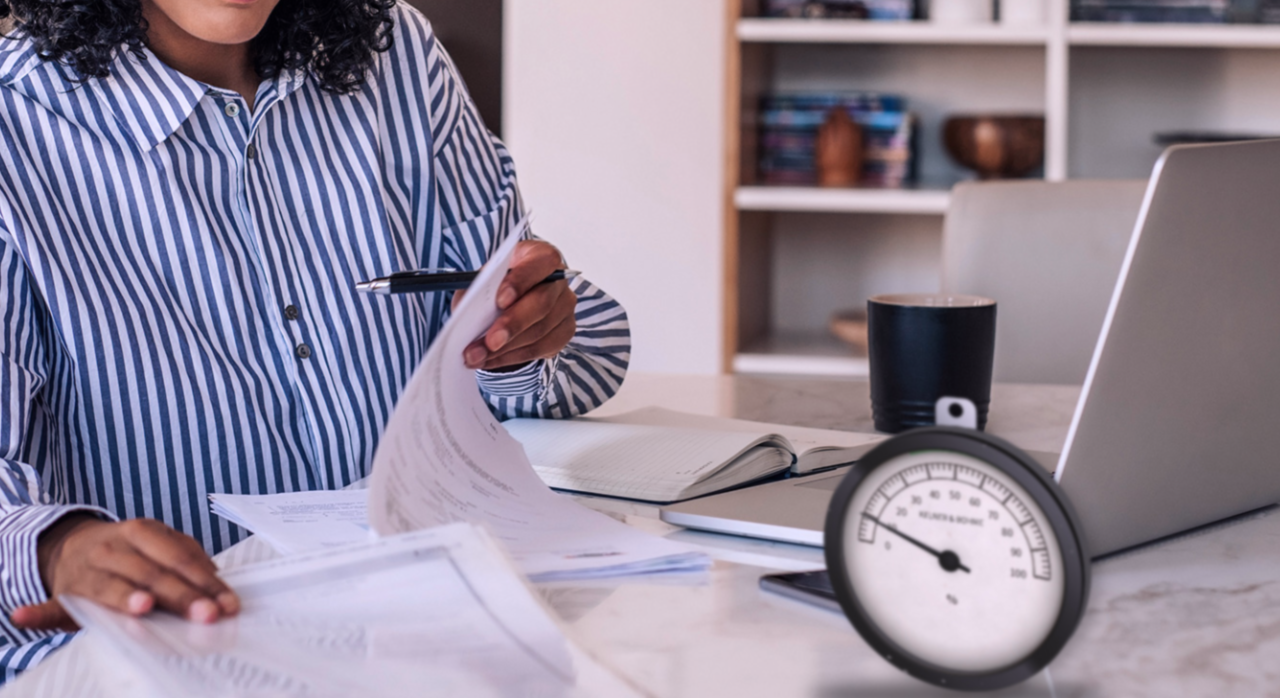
10
